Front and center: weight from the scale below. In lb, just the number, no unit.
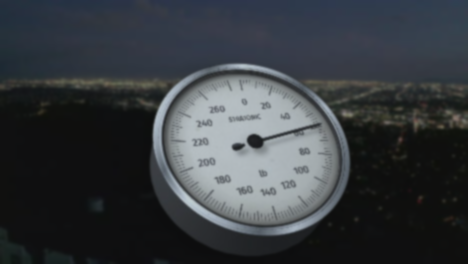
60
